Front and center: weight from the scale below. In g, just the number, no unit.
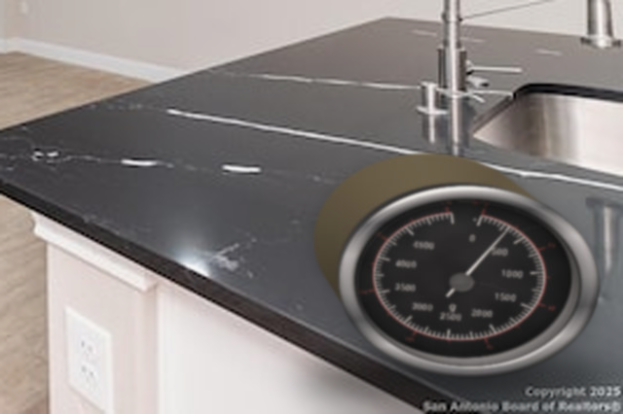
250
